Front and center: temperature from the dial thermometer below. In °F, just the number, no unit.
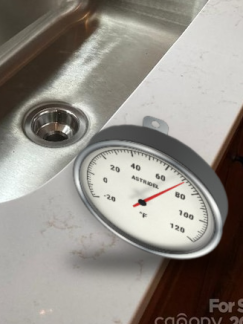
70
